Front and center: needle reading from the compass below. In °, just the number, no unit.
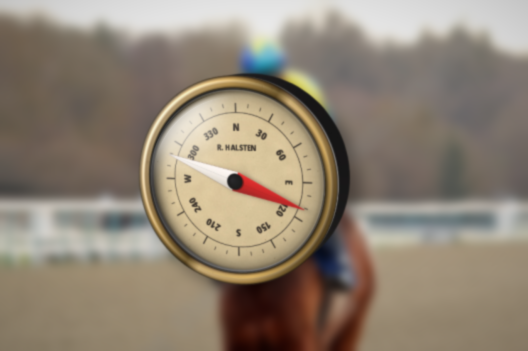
110
